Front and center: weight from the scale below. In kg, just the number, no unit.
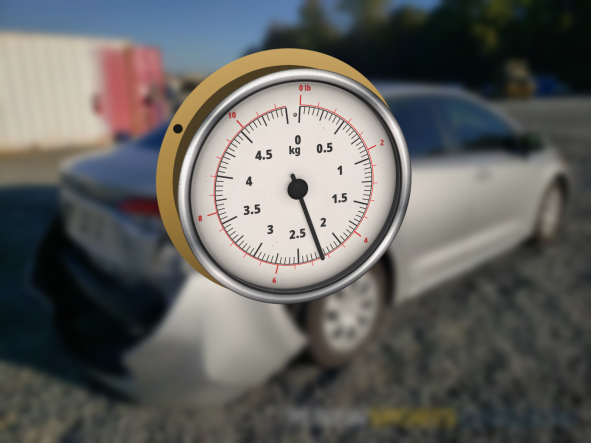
2.25
